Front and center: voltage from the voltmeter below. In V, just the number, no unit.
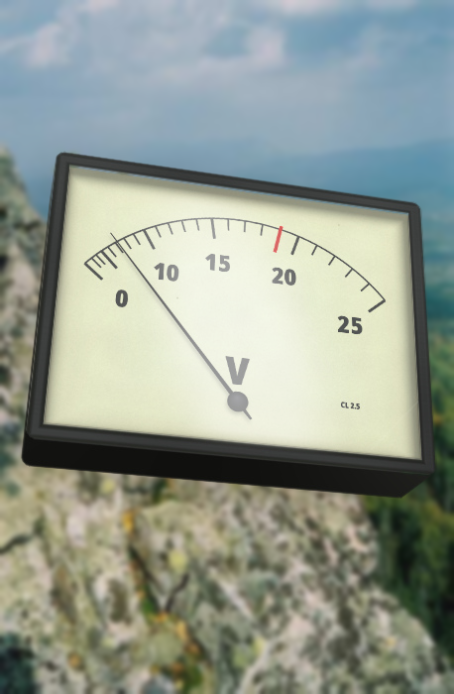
7
